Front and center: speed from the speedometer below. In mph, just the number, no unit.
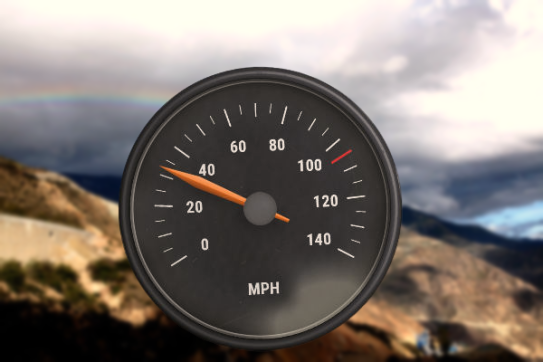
32.5
